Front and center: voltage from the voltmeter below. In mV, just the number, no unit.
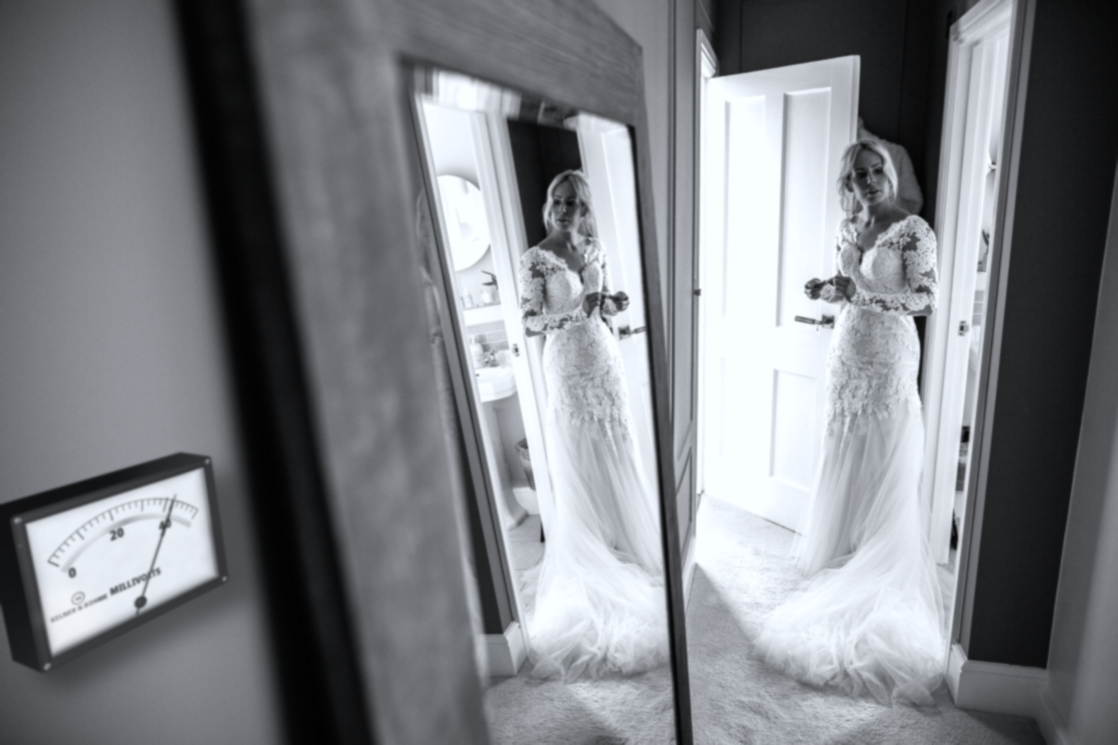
40
